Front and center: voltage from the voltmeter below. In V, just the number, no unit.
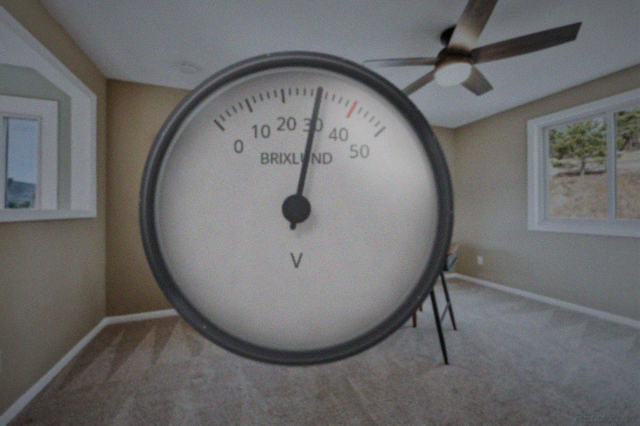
30
